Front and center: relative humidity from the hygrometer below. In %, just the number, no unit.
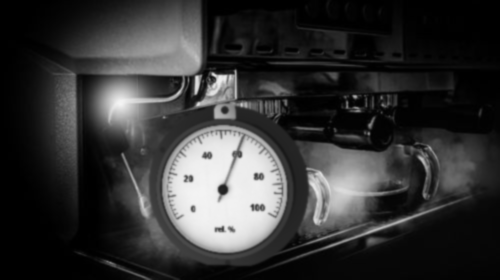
60
